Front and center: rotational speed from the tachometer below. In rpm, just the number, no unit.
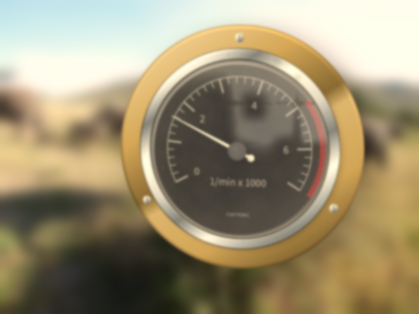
1600
